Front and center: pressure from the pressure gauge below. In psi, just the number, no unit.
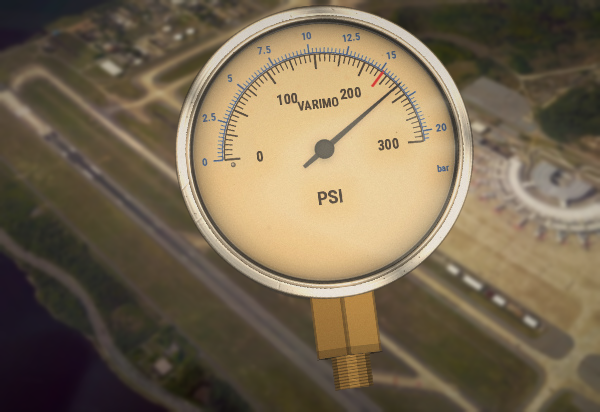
240
